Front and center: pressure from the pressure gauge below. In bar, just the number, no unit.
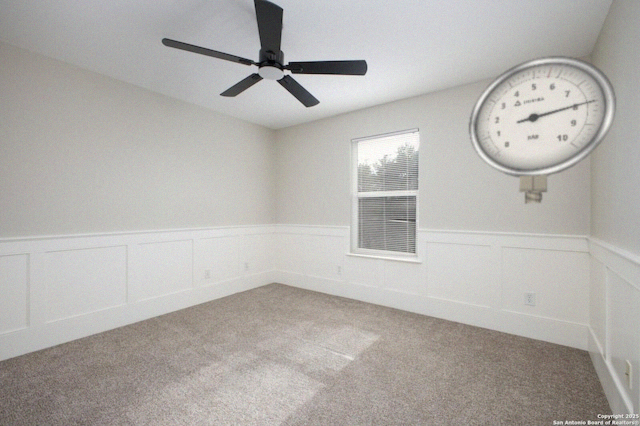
8
